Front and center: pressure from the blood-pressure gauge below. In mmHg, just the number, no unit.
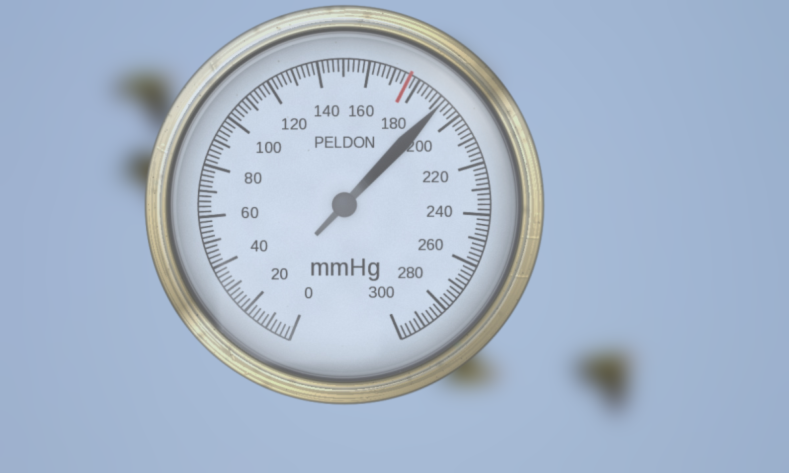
192
